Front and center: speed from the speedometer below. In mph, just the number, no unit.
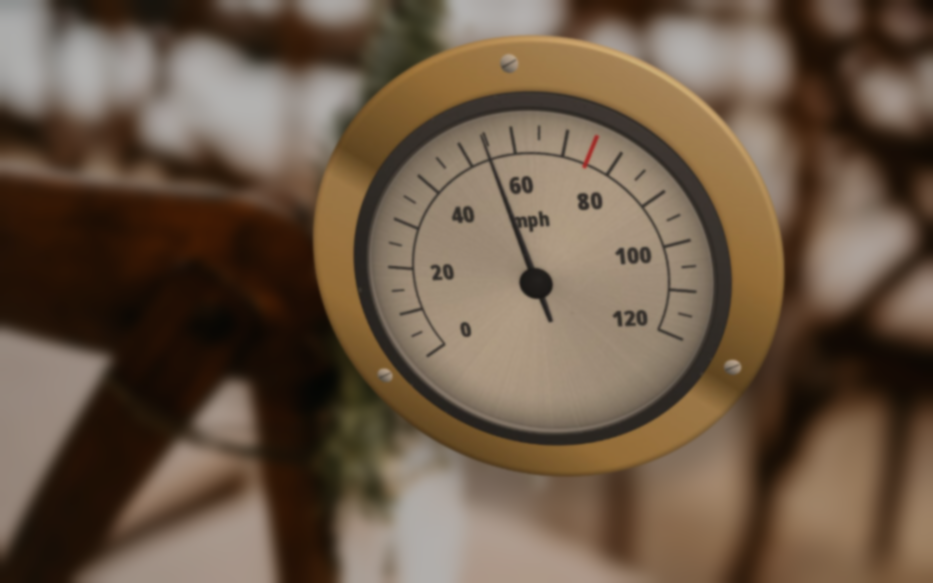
55
